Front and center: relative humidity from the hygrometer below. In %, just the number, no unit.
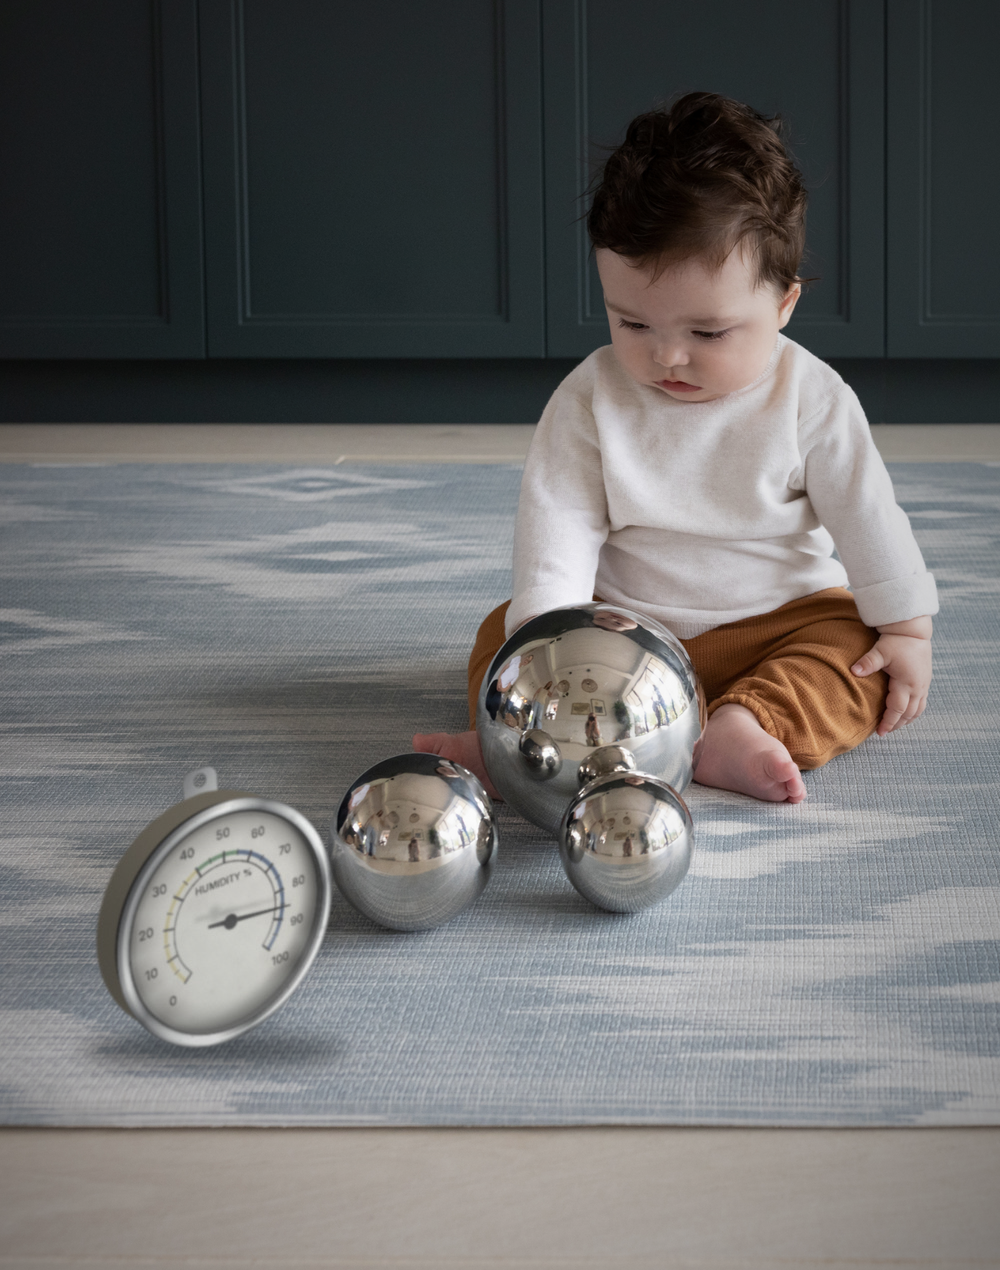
85
